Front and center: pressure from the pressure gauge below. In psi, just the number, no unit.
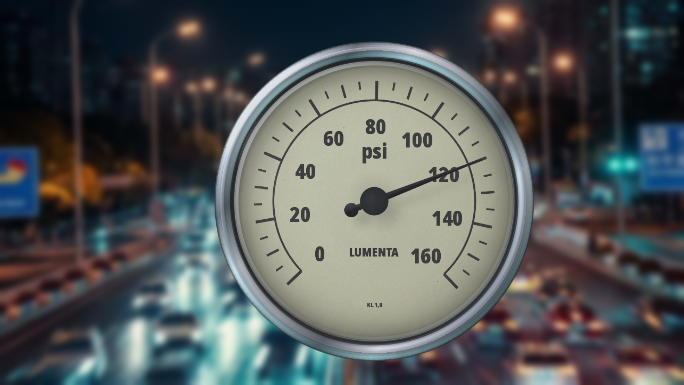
120
